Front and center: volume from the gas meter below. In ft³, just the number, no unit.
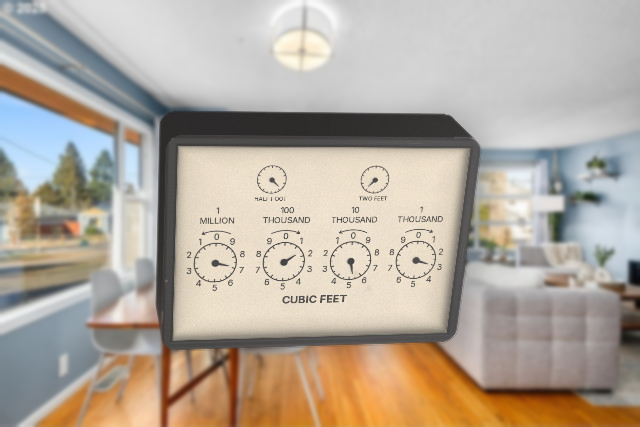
715300
